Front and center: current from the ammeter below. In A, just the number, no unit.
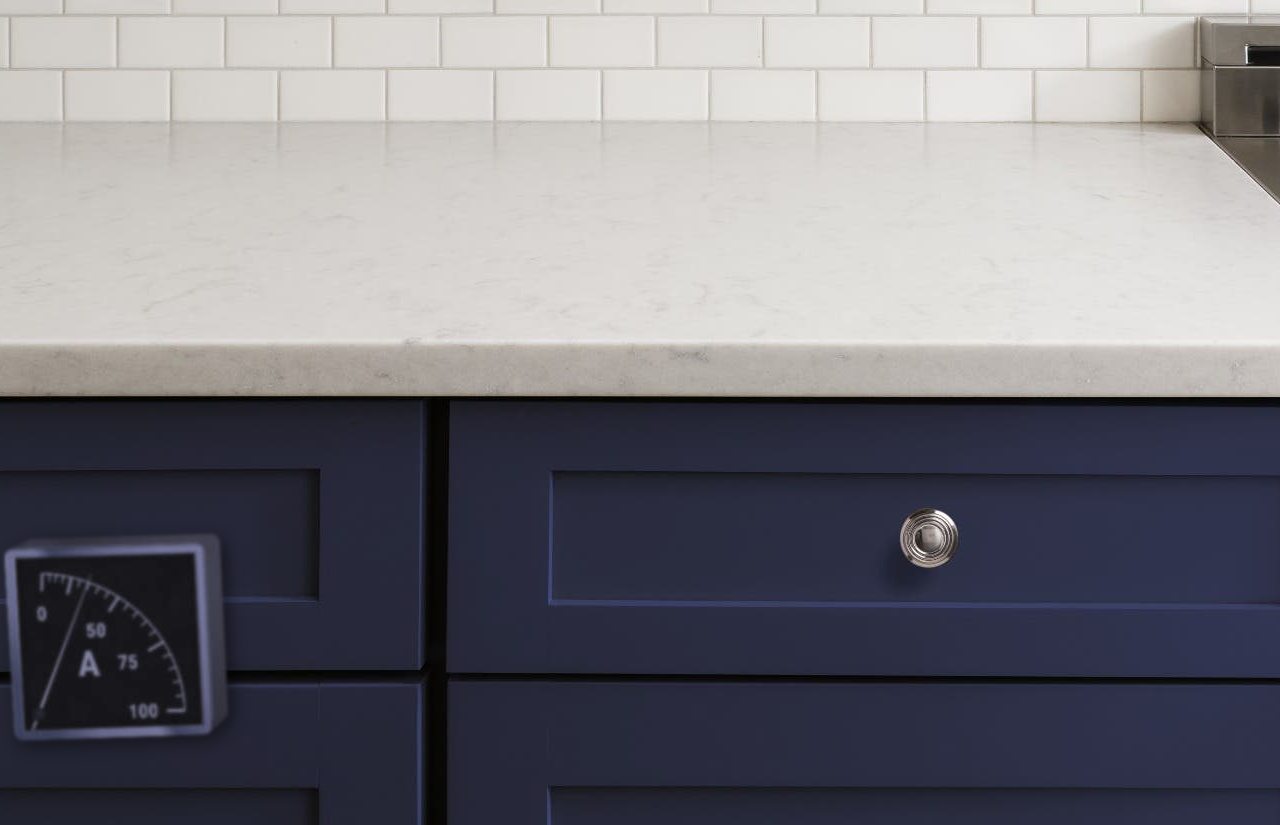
35
